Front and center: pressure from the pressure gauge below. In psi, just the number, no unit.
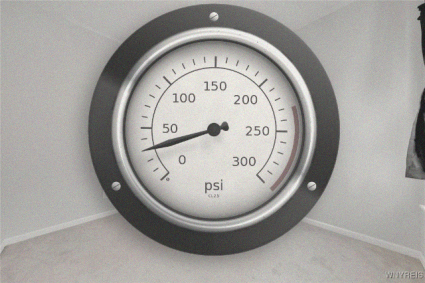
30
